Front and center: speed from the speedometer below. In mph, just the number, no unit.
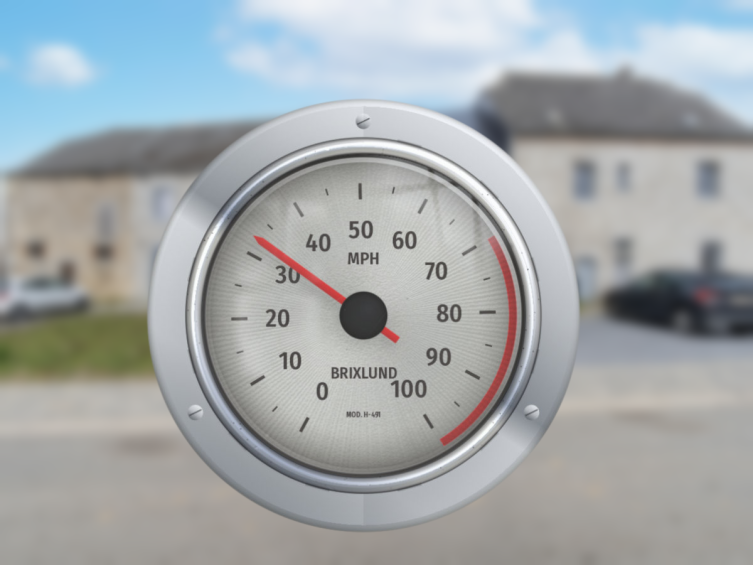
32.5
